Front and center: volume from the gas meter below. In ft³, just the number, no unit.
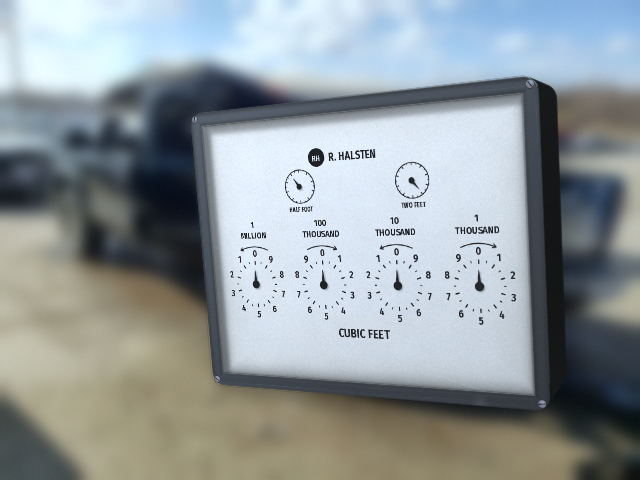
0
